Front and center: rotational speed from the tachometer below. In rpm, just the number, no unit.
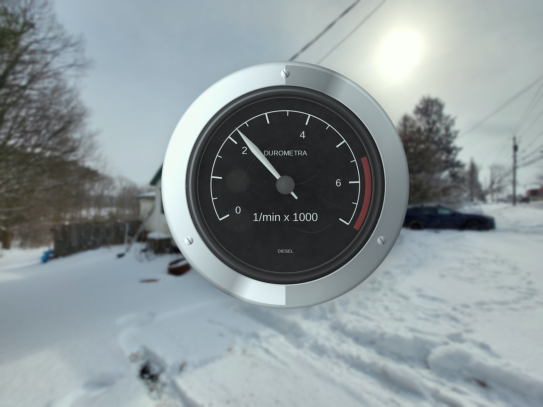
2250
